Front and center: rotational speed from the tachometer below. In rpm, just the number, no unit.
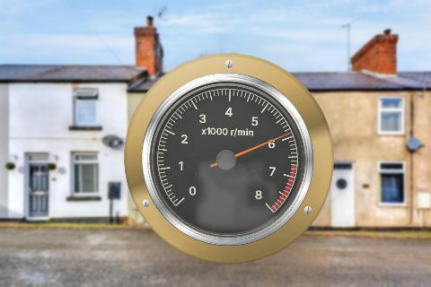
5900
